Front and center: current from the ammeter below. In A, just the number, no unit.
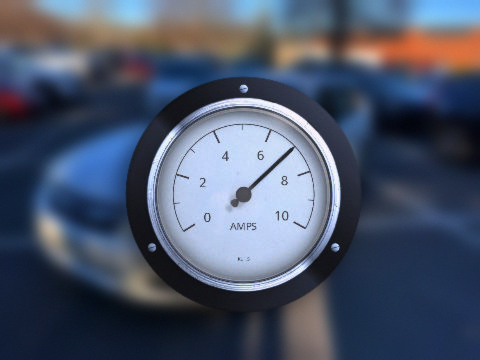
7
